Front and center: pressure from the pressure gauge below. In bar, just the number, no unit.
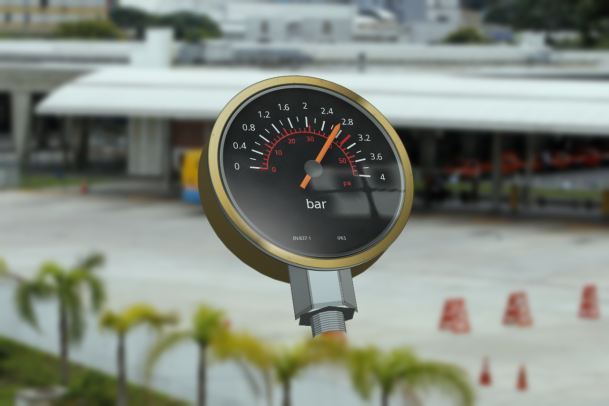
2.7
